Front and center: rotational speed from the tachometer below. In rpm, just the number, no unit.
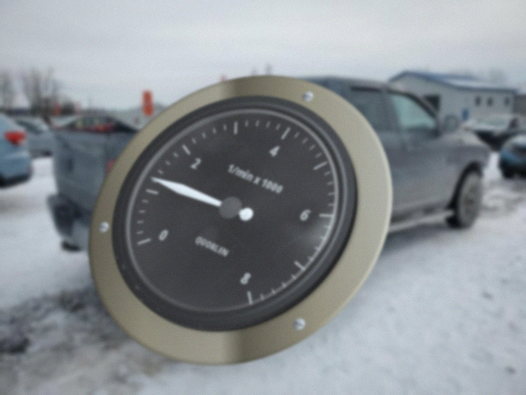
1200
